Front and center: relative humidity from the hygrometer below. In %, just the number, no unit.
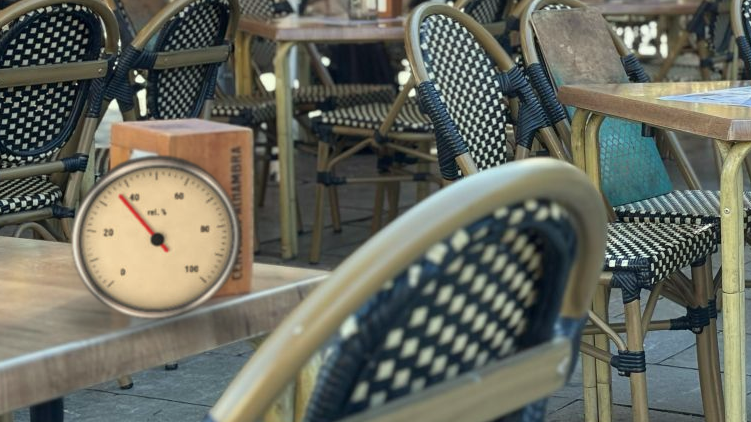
36
